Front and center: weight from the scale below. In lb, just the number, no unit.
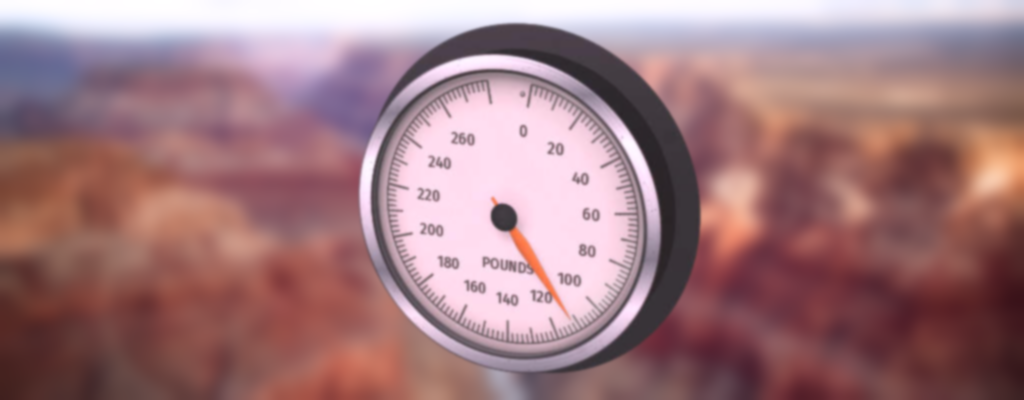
110
